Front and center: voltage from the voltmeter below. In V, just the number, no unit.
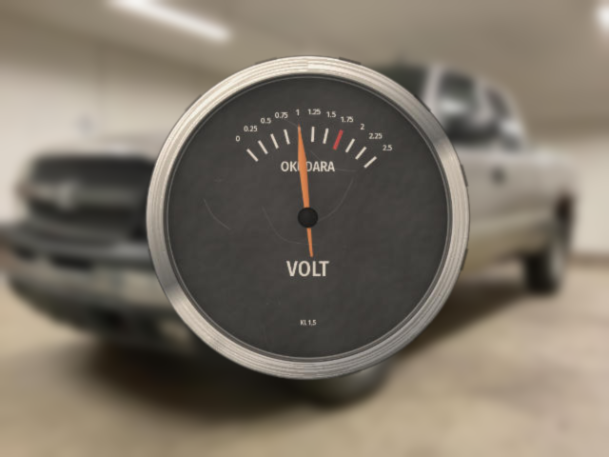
1
